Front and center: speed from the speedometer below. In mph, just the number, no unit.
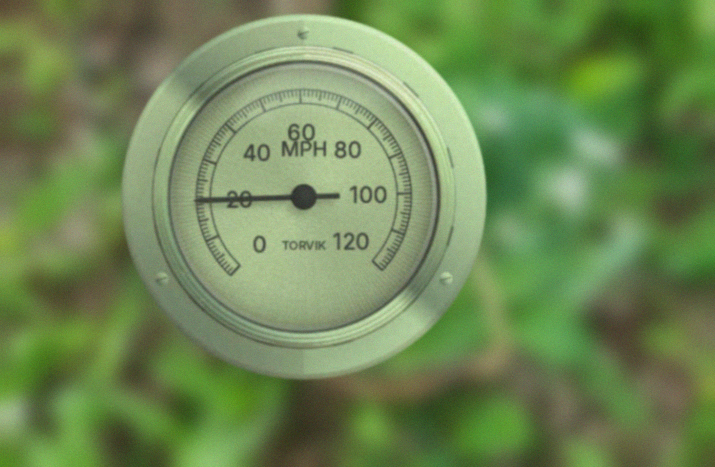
20
